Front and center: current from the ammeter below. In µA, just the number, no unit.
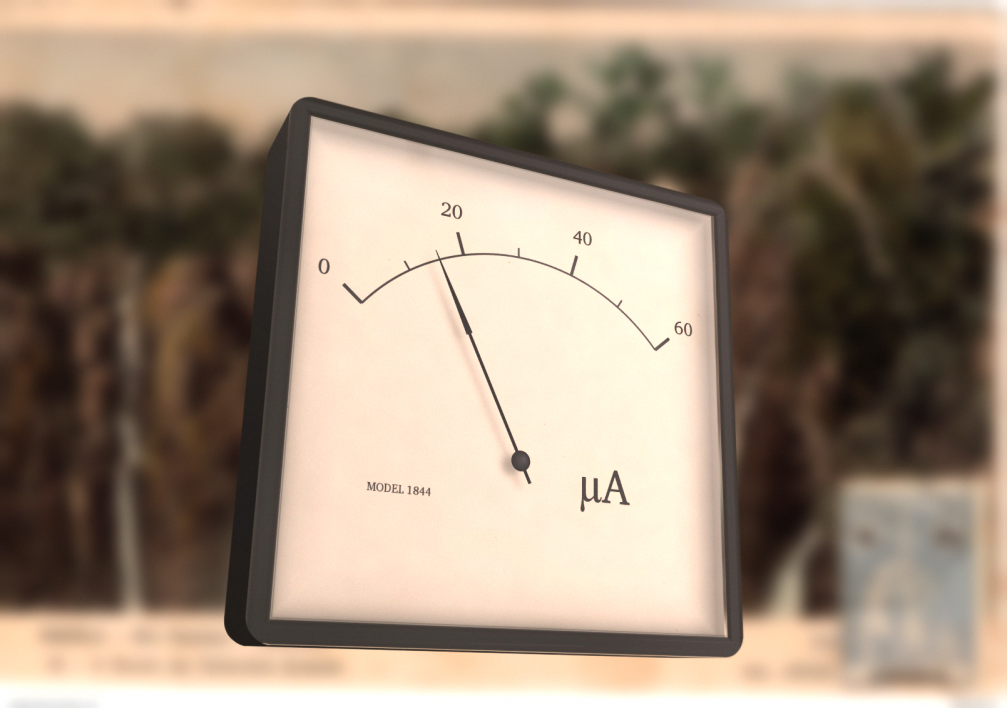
15
